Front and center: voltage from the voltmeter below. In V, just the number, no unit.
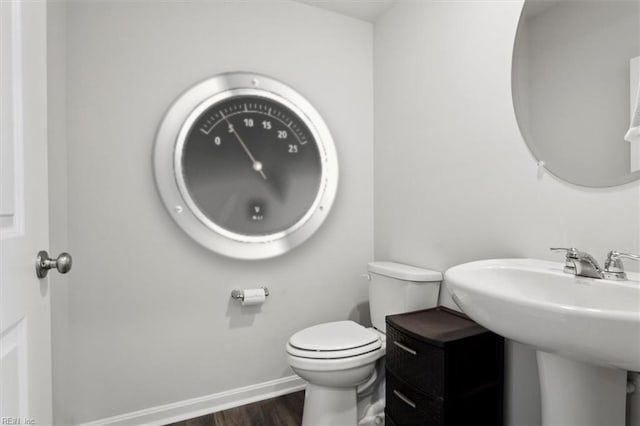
5
